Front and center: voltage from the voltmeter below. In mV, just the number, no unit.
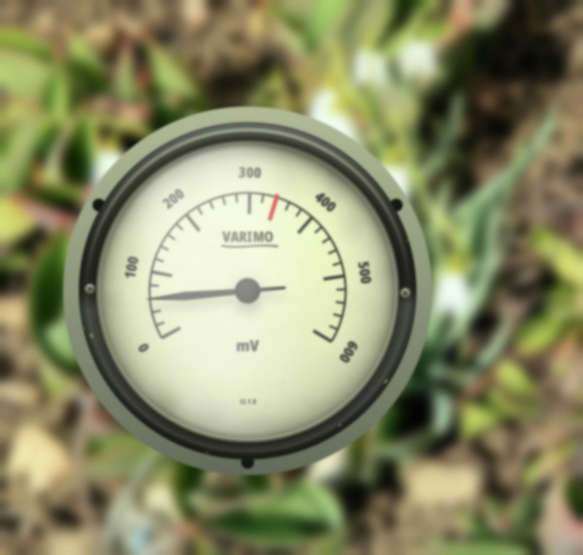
60
